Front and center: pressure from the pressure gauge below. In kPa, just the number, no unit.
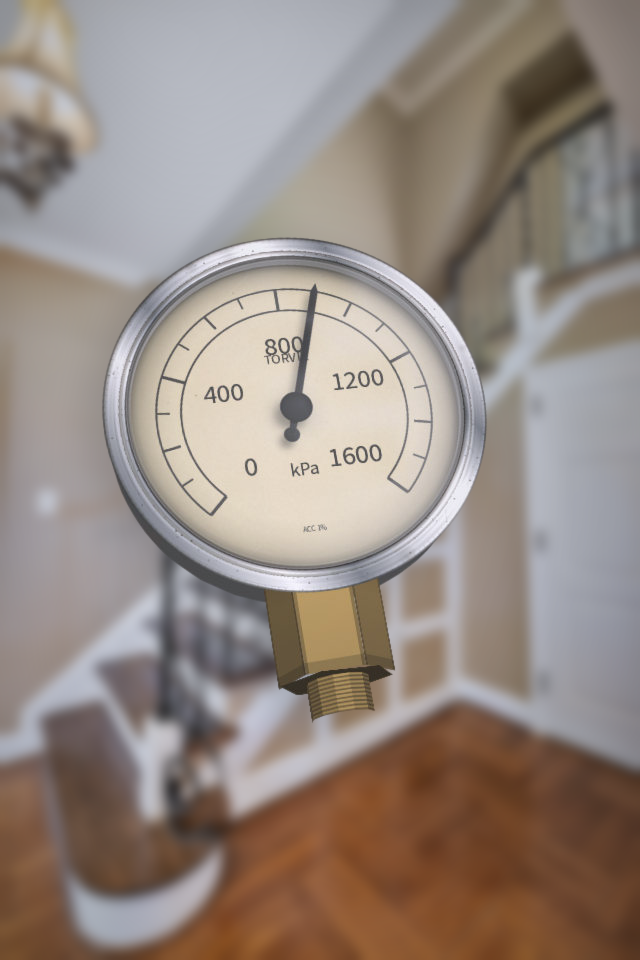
900
